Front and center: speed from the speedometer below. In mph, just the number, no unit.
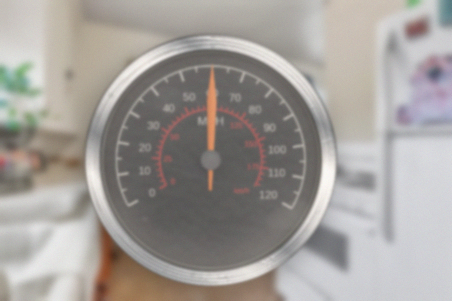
60
